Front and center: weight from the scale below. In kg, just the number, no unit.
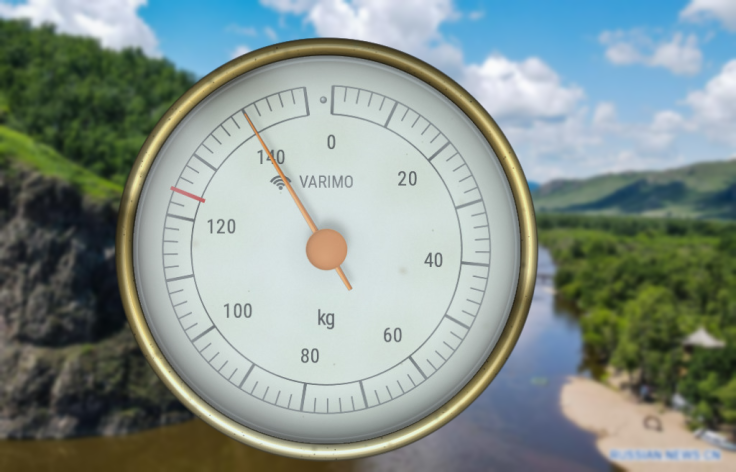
140
